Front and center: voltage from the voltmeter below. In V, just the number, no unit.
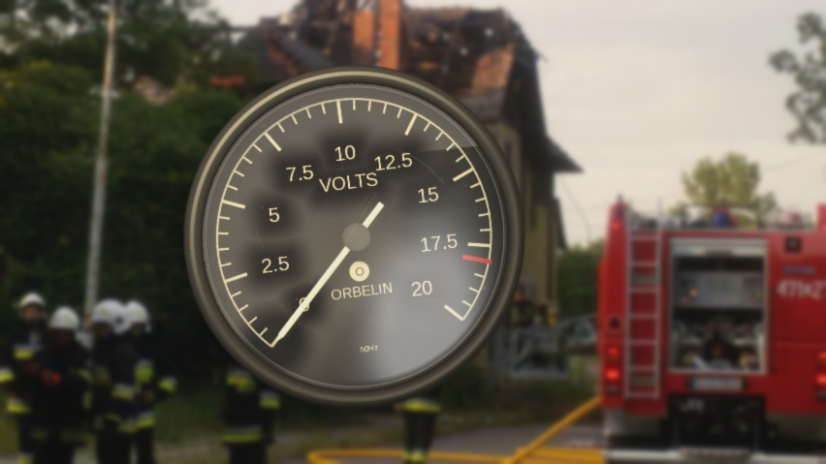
0
